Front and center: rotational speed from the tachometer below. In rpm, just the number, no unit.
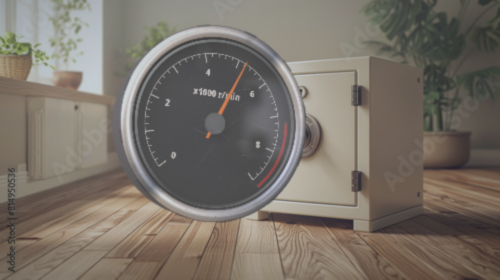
5200
